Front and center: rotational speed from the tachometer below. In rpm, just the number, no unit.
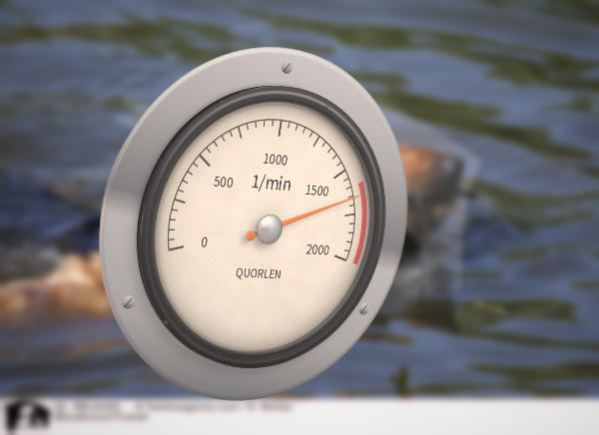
1650
